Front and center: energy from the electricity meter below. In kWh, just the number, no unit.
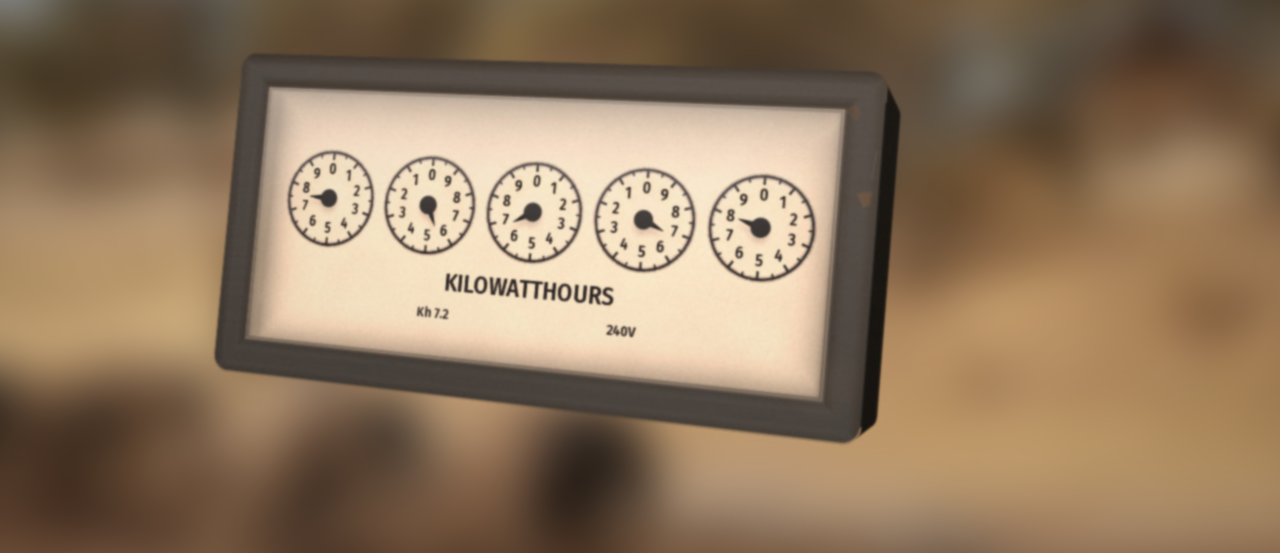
75668
